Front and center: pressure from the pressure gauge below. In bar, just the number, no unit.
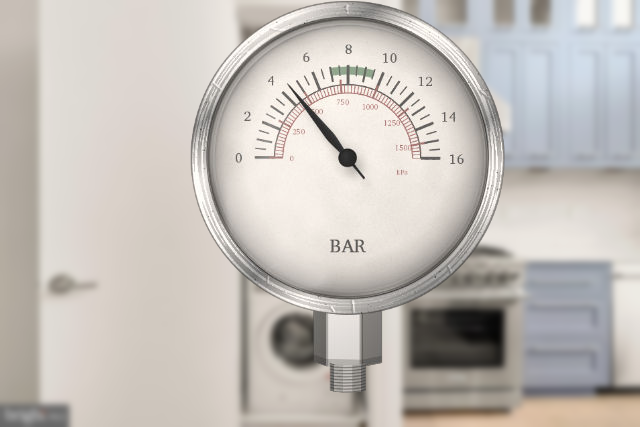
4.5
